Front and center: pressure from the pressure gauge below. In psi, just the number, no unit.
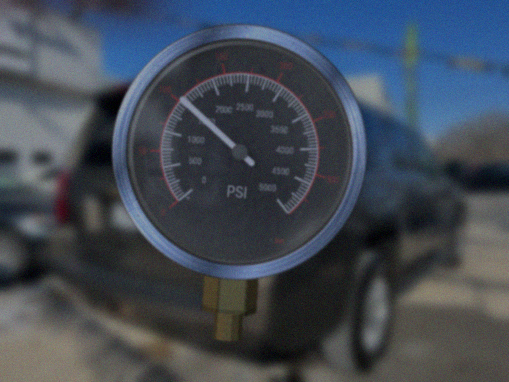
1500
